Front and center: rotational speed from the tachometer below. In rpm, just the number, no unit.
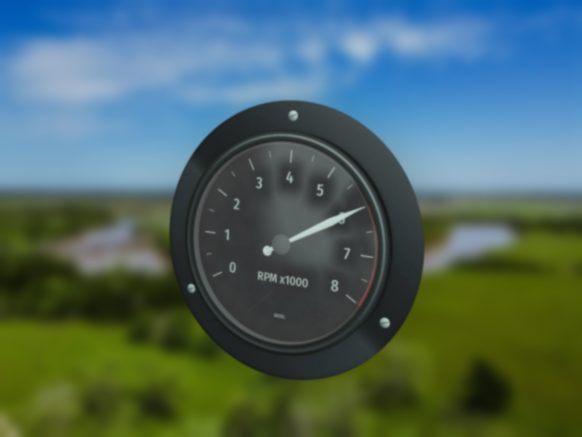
6000
